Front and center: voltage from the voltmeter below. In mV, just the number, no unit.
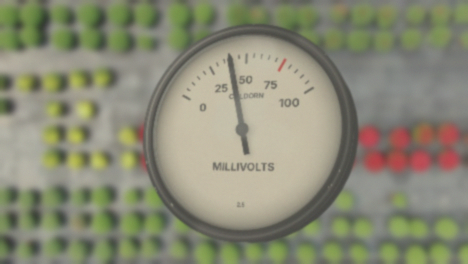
40
